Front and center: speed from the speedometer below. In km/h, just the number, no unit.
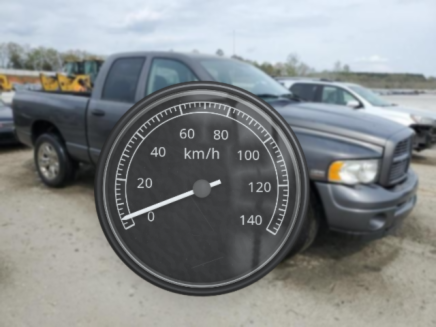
4
